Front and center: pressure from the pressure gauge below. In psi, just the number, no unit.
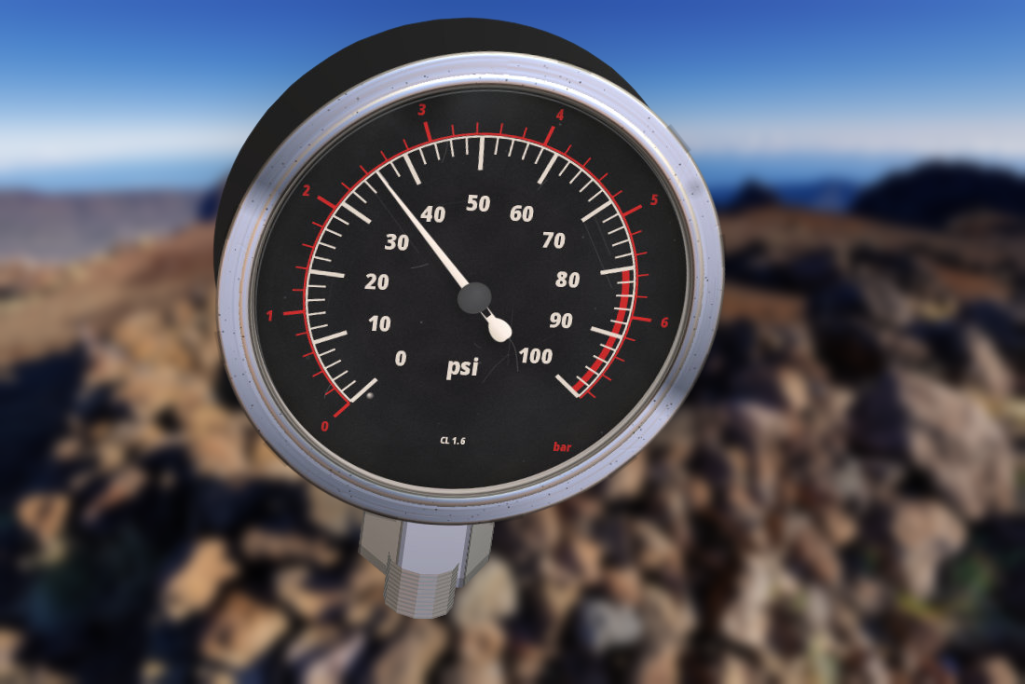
36
